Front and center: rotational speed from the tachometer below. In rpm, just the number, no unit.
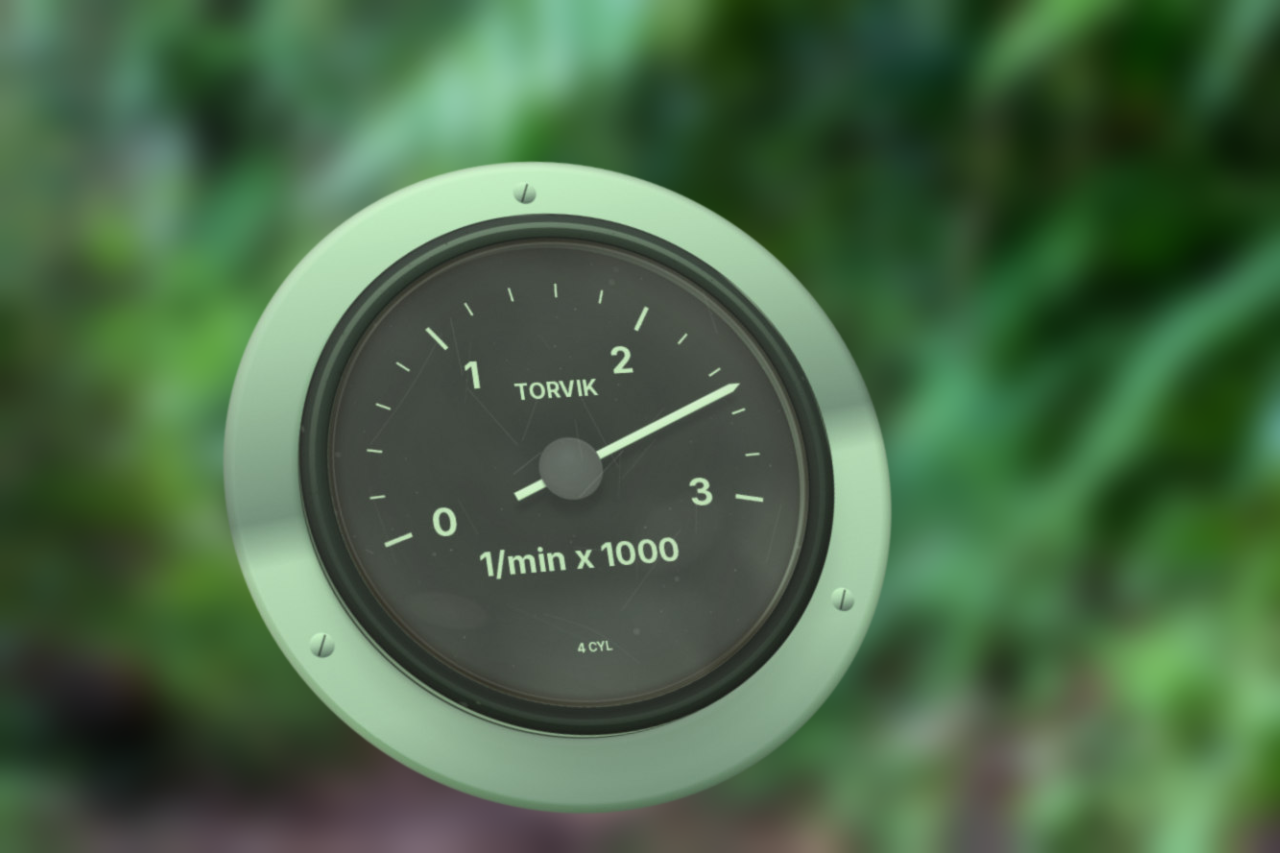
2500
